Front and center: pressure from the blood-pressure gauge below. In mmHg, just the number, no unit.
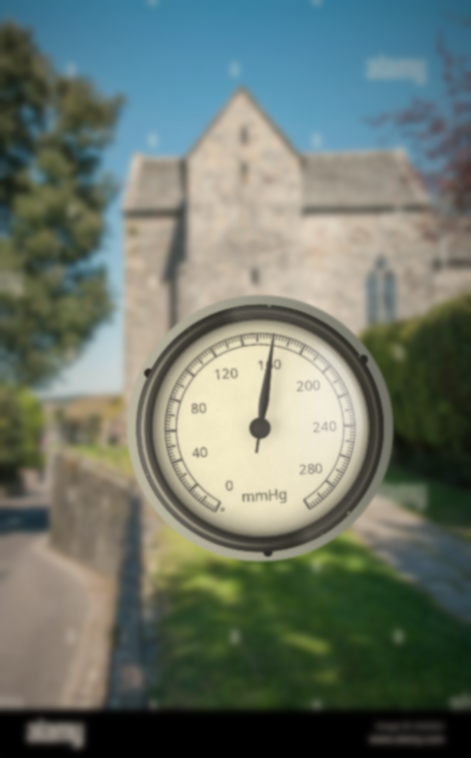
160
